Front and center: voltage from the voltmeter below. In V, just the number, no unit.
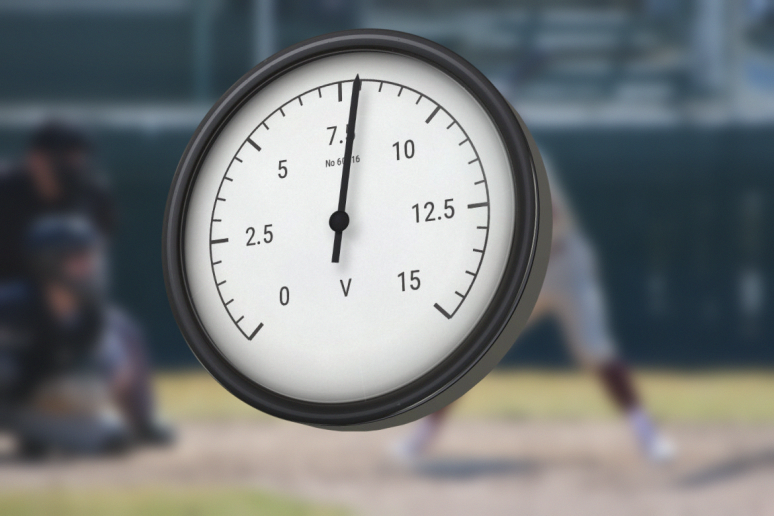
8
